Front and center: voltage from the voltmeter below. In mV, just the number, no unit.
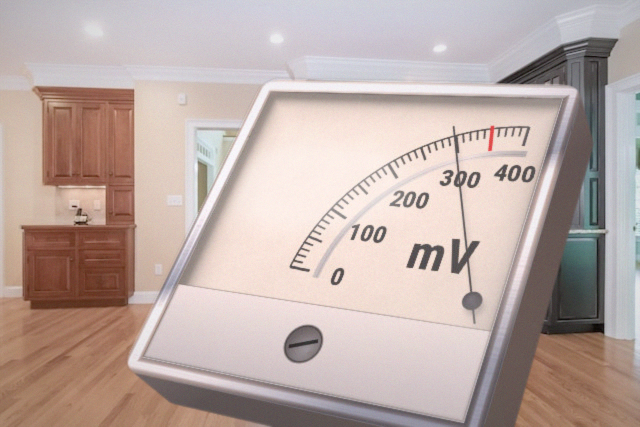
300
